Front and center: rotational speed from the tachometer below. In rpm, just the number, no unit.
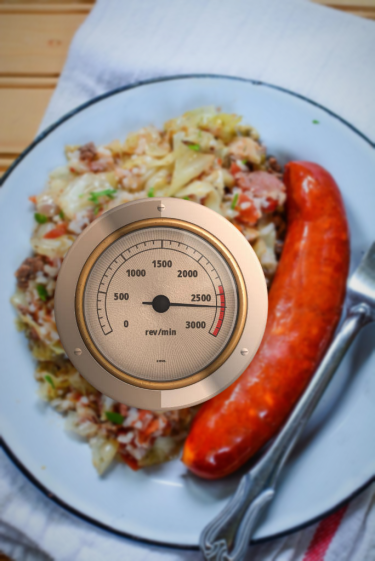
2650
